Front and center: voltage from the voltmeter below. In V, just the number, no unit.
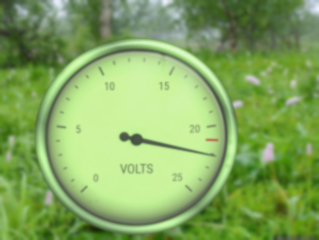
22
